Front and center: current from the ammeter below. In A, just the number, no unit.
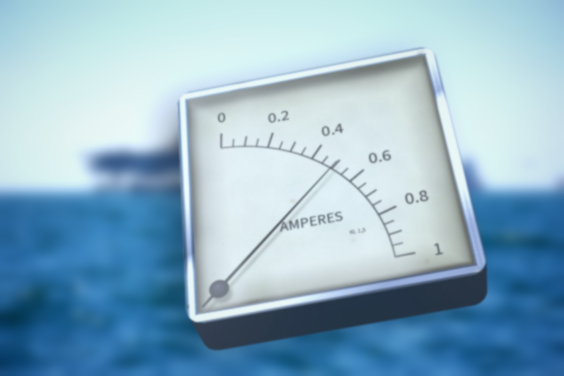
0.5
